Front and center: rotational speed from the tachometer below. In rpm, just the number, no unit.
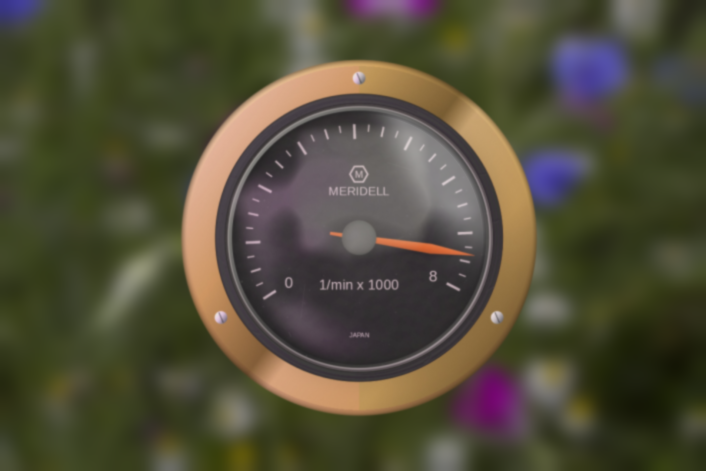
7375
